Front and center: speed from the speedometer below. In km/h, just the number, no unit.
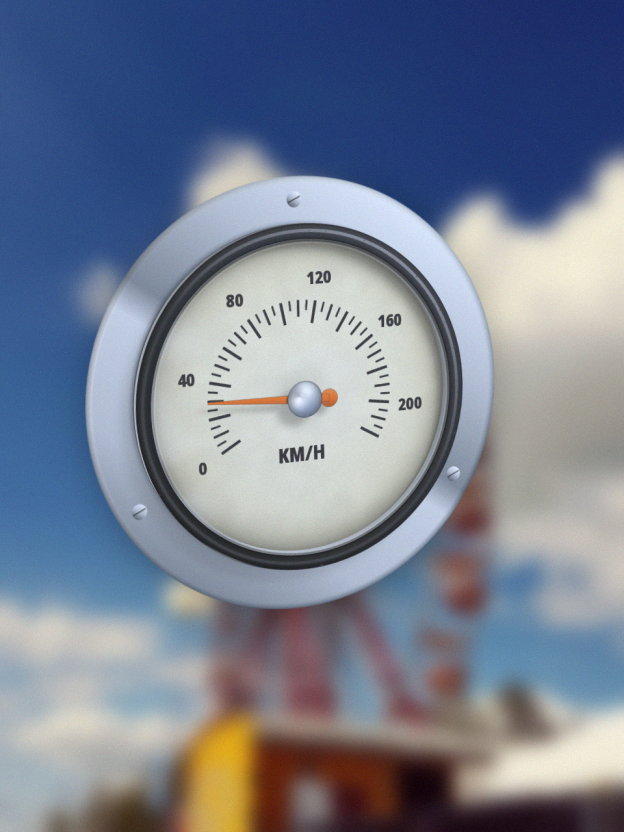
30
